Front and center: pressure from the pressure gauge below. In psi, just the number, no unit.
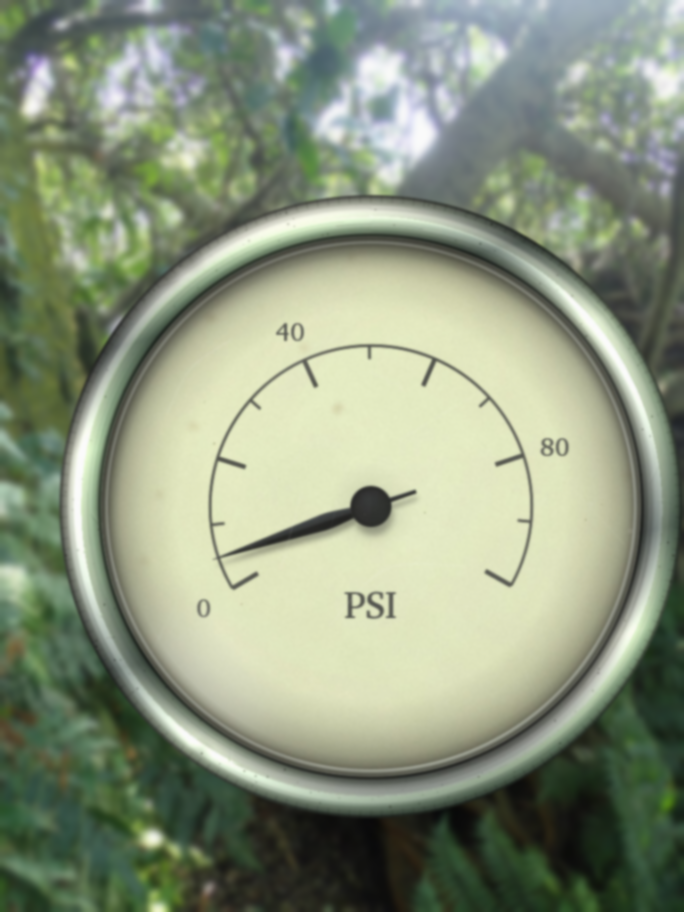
5
